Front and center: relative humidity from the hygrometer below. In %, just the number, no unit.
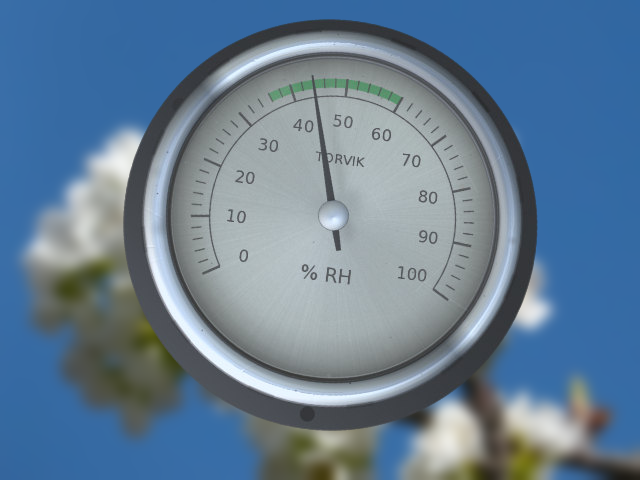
44
